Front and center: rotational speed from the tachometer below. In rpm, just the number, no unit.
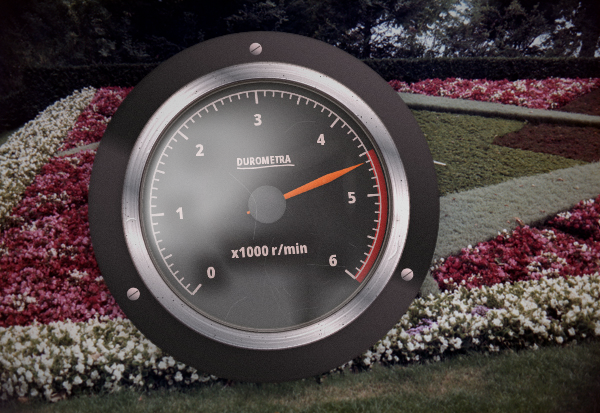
4600
